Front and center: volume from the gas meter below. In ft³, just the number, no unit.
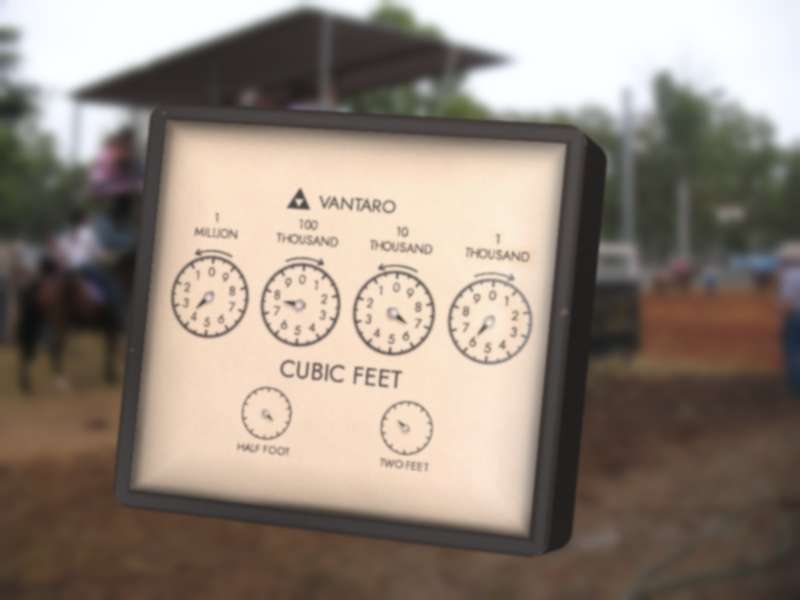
376600
